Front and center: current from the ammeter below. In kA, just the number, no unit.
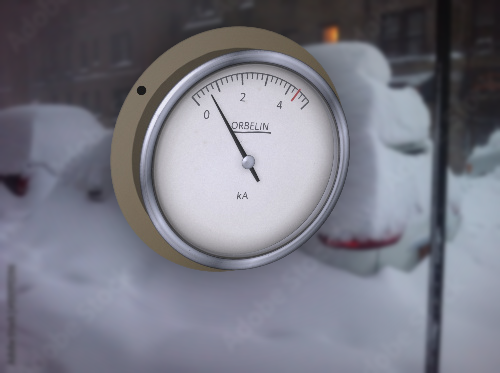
0.6
